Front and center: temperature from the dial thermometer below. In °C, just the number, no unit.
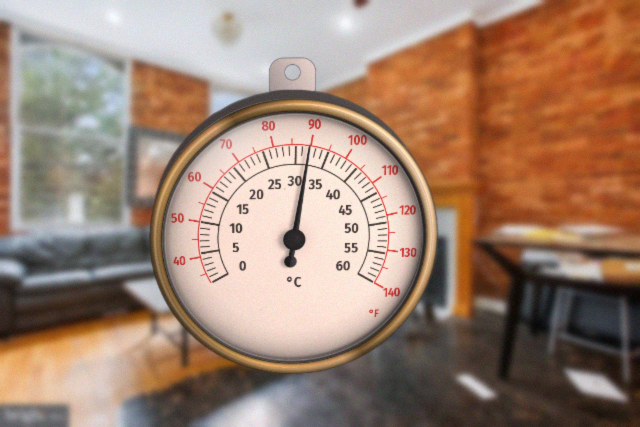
32
